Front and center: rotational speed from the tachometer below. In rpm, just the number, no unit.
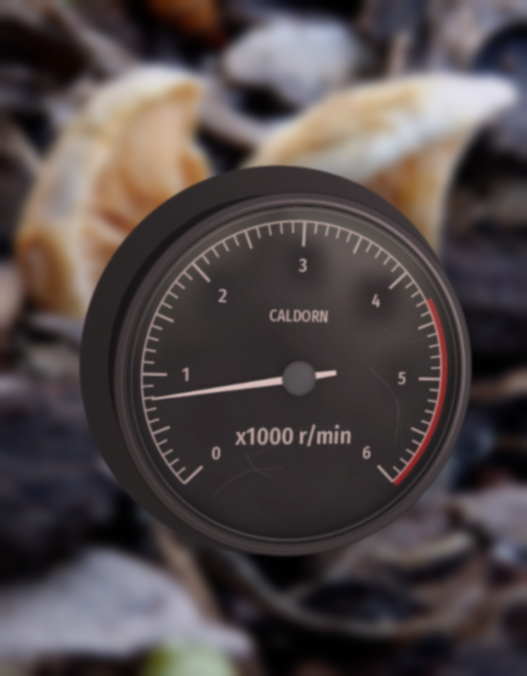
800
